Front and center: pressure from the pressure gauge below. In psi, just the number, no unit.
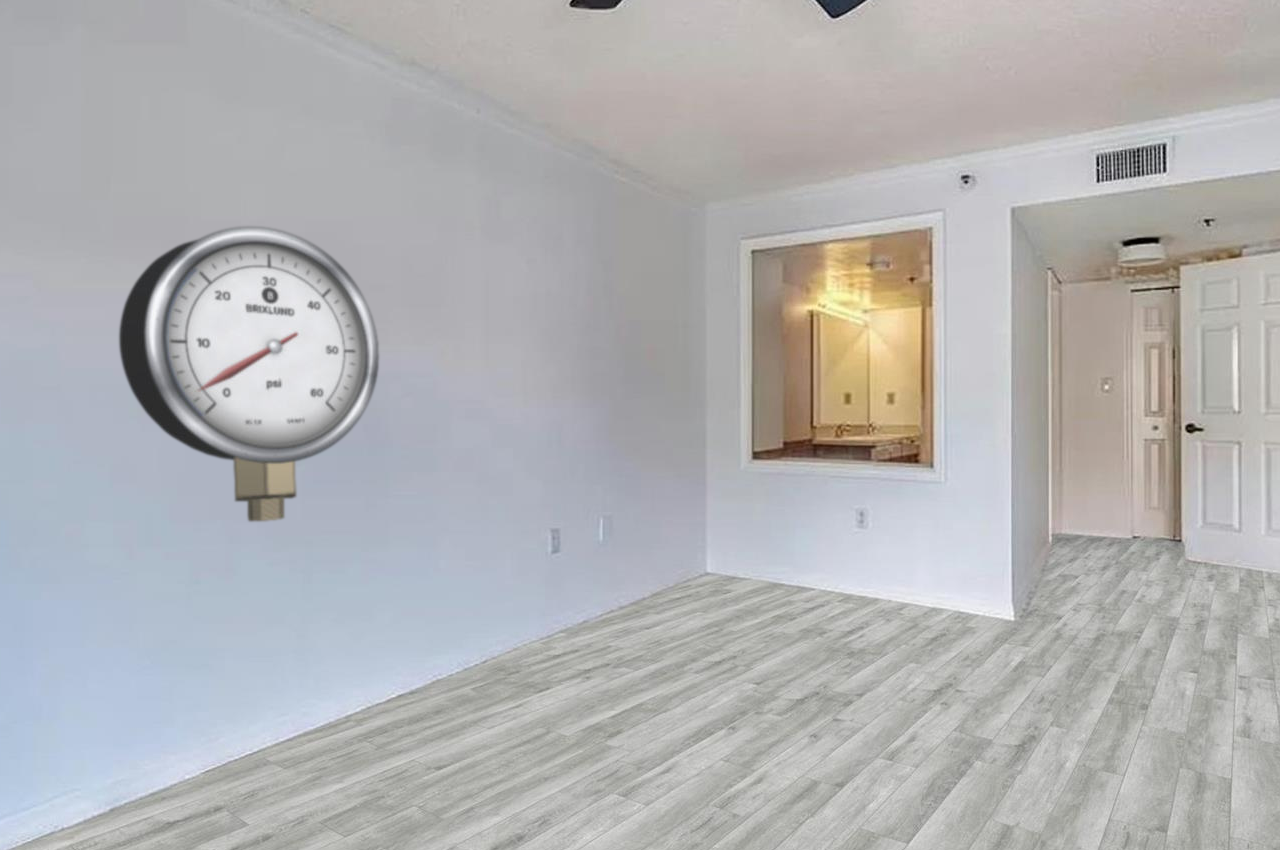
3
